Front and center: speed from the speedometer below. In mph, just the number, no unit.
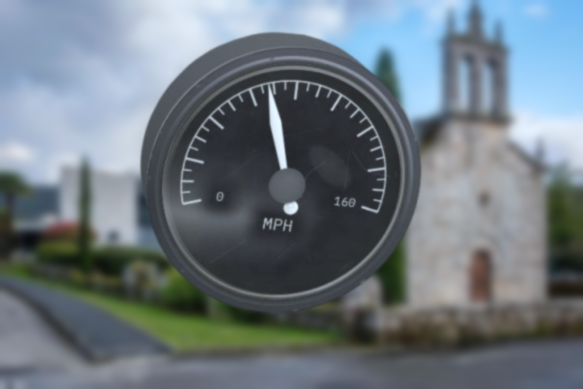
67.5
